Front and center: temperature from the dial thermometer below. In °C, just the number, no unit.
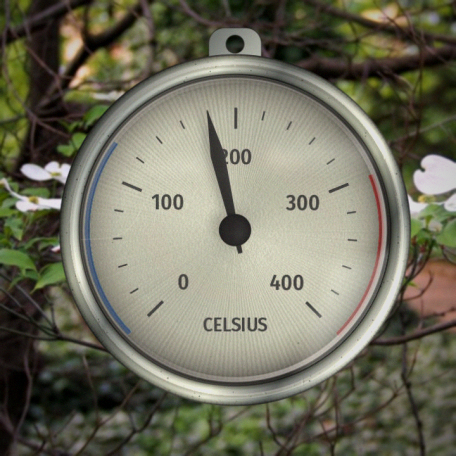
180
